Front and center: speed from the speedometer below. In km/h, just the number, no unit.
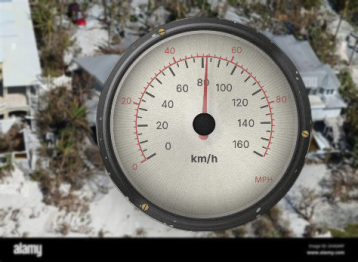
82.5
